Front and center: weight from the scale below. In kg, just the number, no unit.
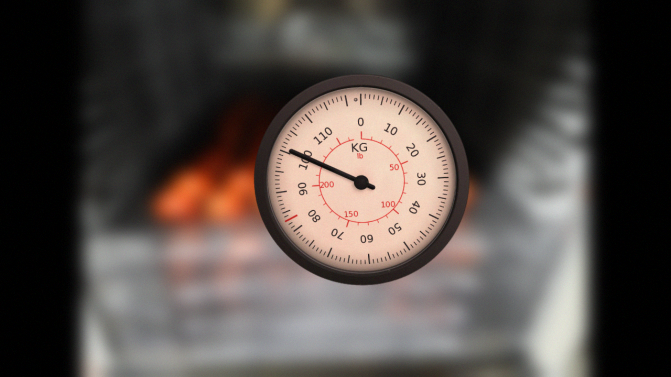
101
